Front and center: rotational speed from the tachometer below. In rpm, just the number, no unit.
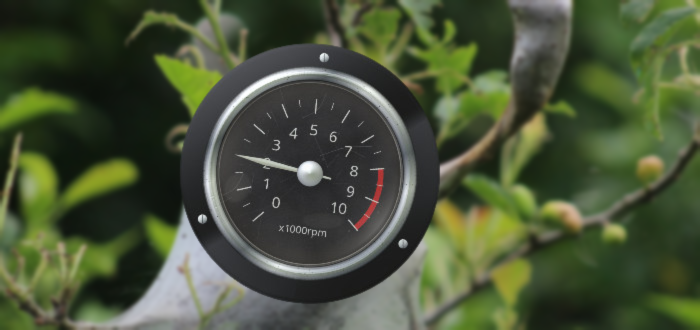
2000
